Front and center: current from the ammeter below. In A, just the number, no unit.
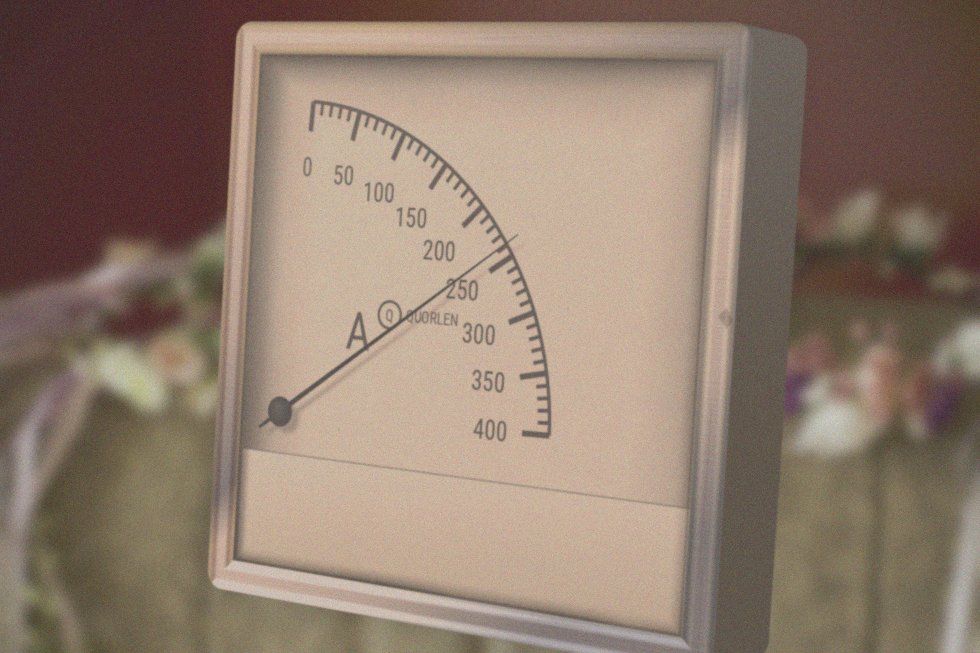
240
